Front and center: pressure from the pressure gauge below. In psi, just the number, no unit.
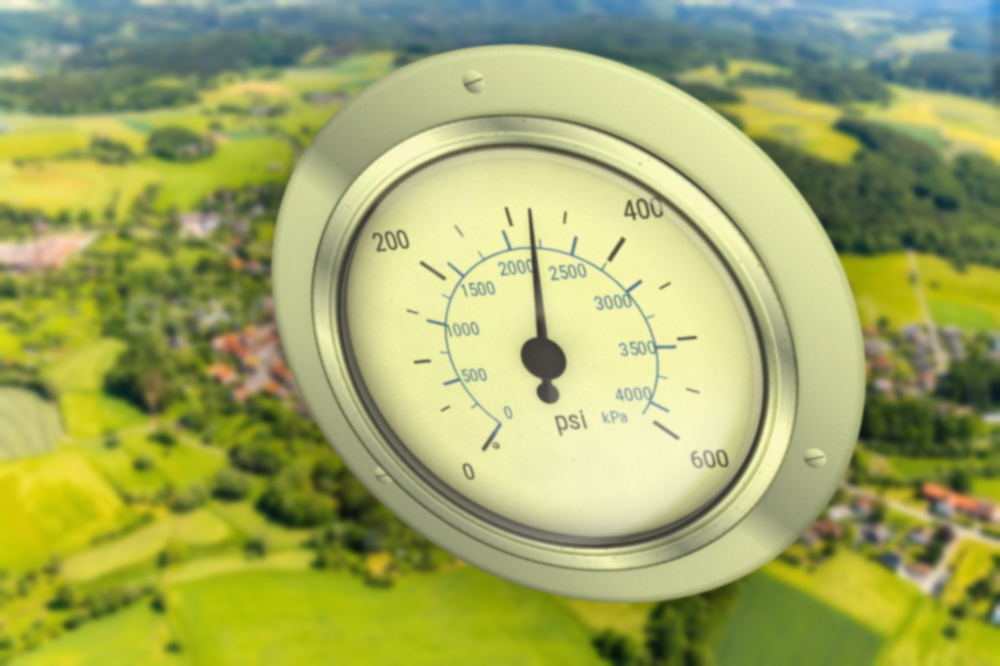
325
